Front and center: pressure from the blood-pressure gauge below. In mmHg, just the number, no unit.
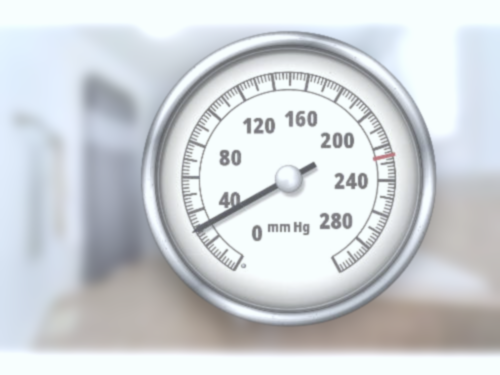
30
